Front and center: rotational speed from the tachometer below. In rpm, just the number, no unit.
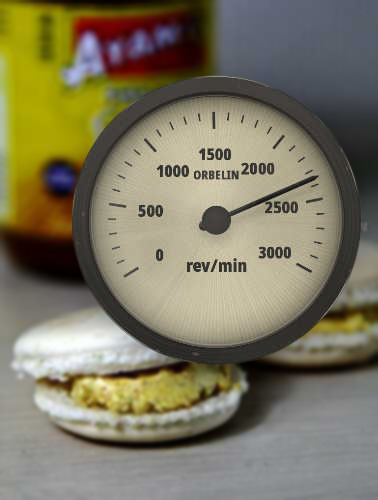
2350
